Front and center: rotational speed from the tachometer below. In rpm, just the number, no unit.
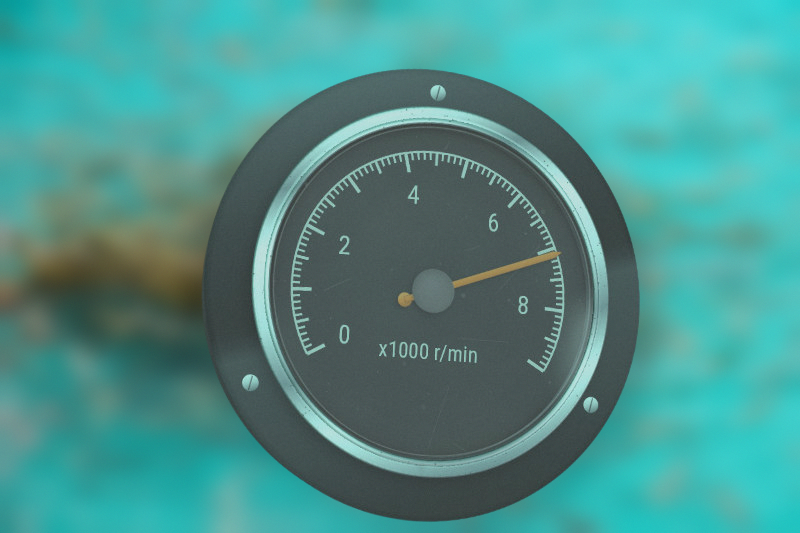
7100
